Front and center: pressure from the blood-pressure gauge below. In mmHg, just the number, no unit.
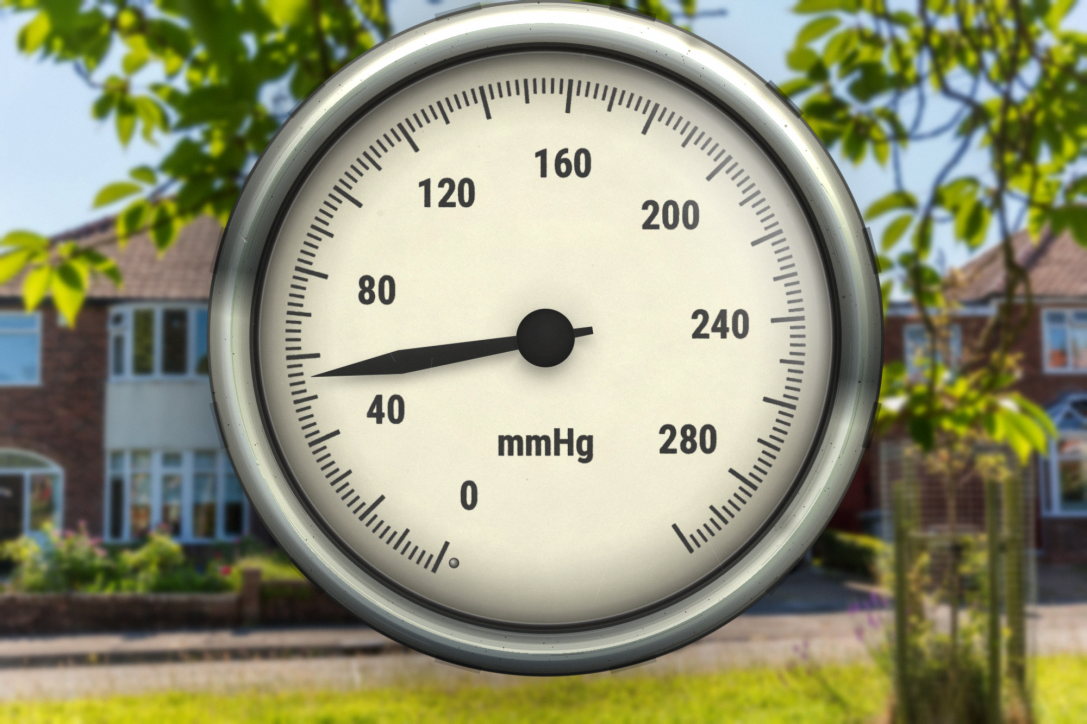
55
